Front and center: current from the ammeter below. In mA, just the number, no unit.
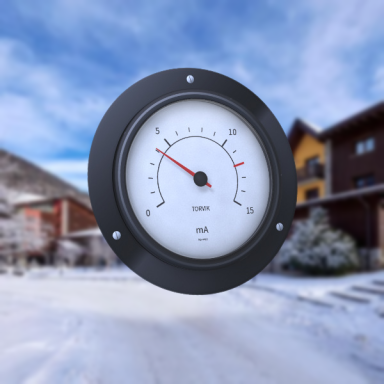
4
